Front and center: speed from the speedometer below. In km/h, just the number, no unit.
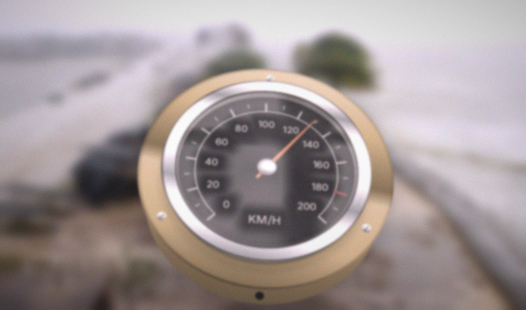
130
